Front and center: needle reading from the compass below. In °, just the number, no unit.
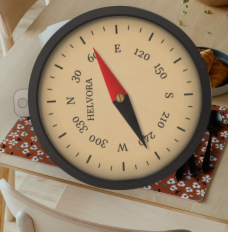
65
